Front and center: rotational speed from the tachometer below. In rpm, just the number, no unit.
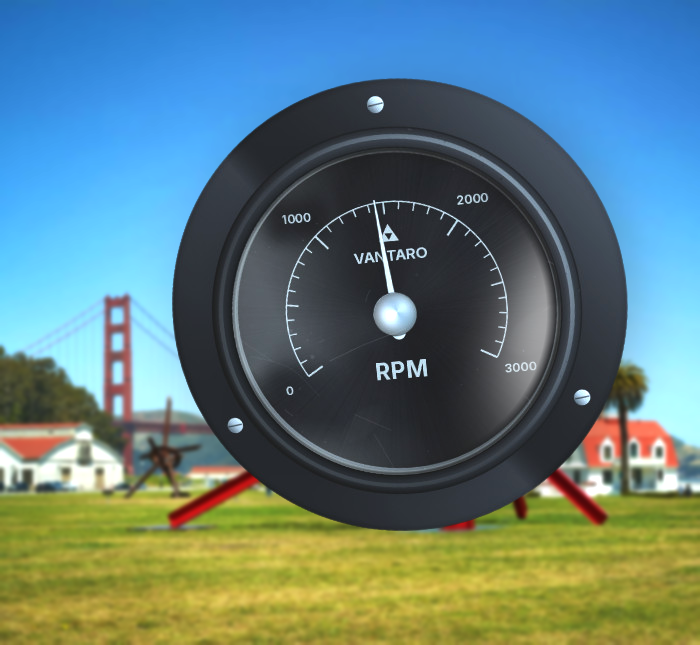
1450
